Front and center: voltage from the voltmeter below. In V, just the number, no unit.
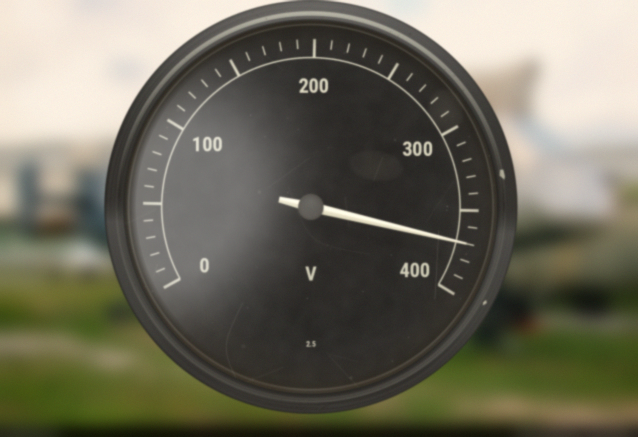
370
